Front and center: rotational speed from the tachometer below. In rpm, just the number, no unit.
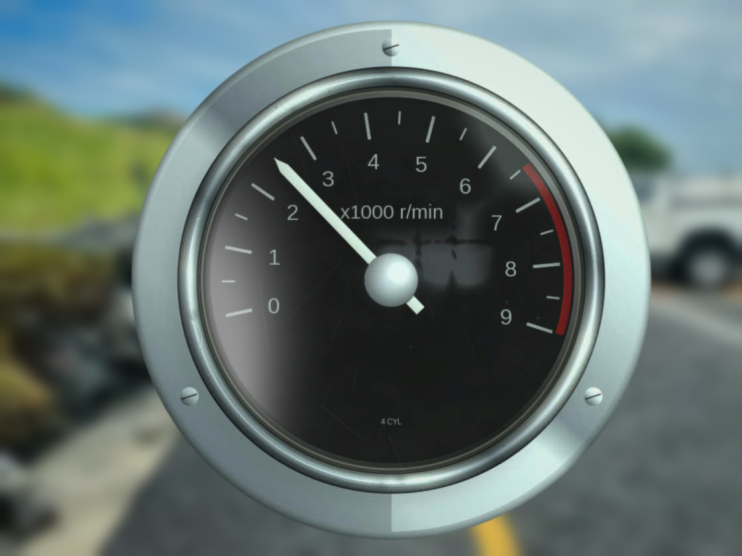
2500
